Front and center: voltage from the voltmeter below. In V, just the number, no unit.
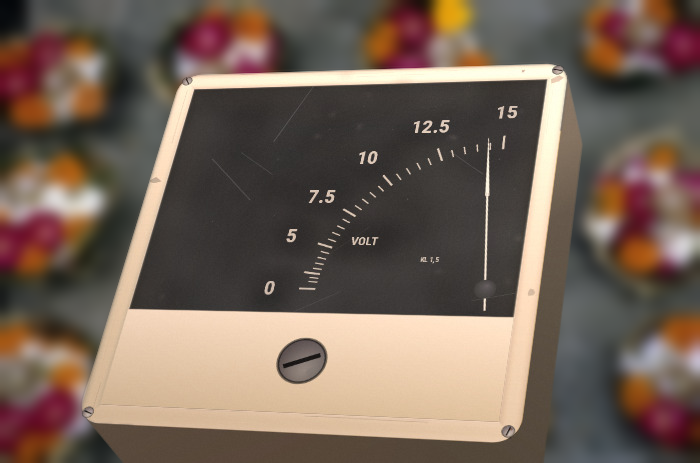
14.5
